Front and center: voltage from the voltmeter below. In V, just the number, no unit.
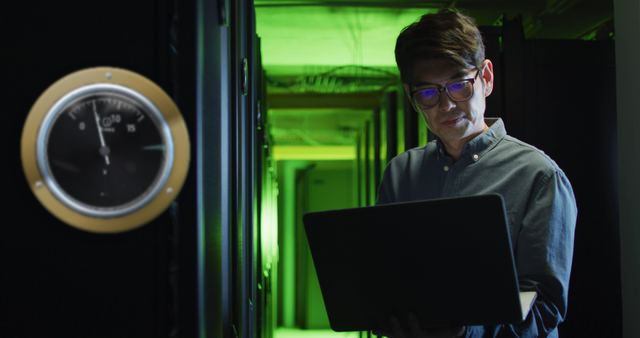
5
